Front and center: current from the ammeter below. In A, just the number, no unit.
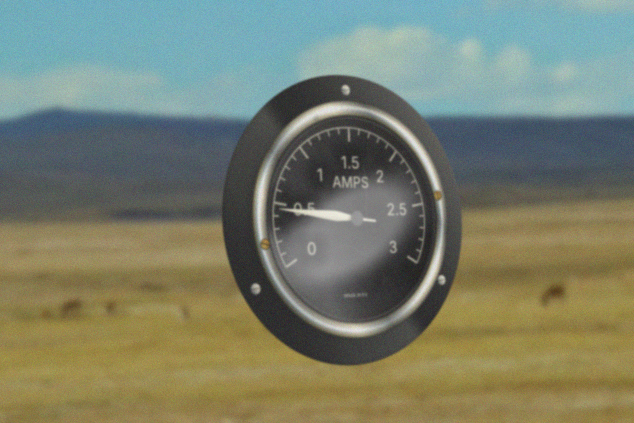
0.45
